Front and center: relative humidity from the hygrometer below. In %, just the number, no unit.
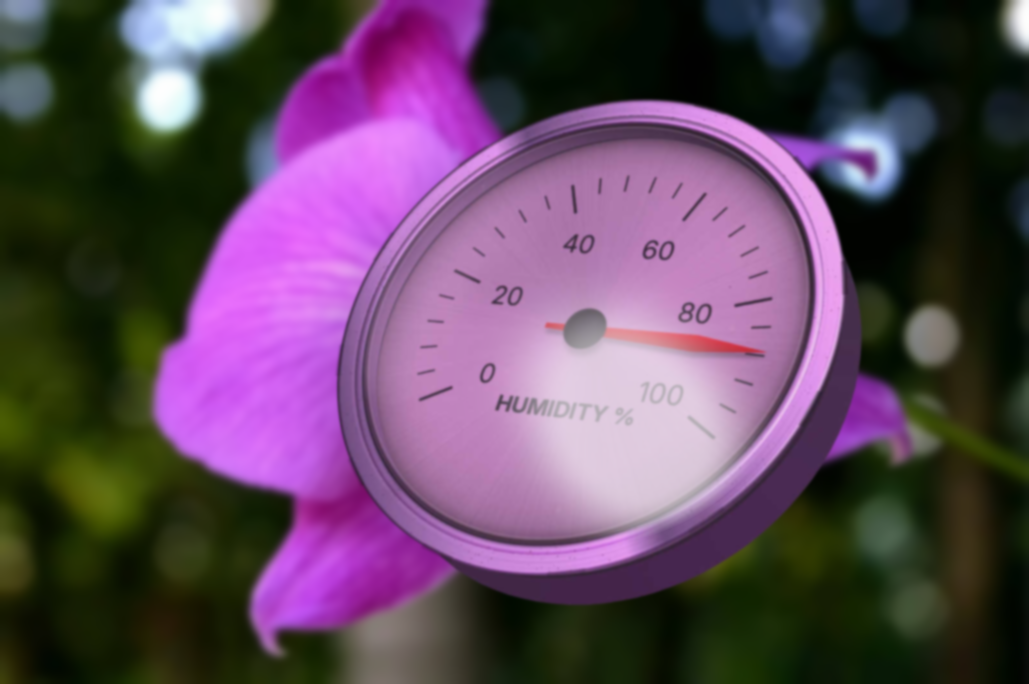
88
